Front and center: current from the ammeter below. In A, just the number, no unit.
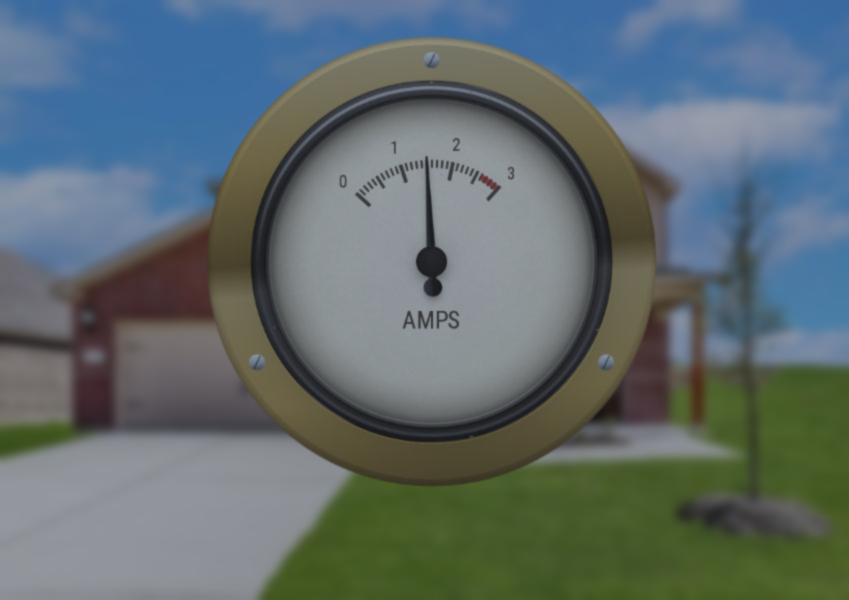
1.5
